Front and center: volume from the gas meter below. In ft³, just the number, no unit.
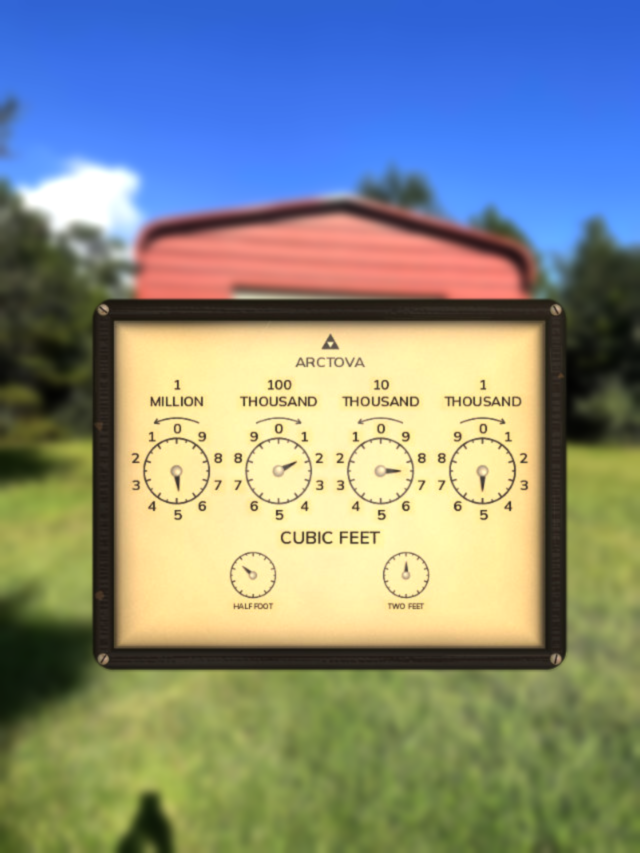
517500
